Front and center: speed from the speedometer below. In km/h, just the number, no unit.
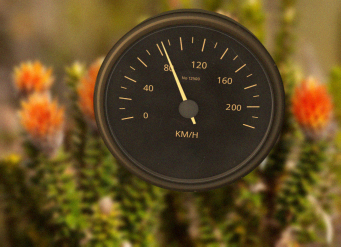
85
